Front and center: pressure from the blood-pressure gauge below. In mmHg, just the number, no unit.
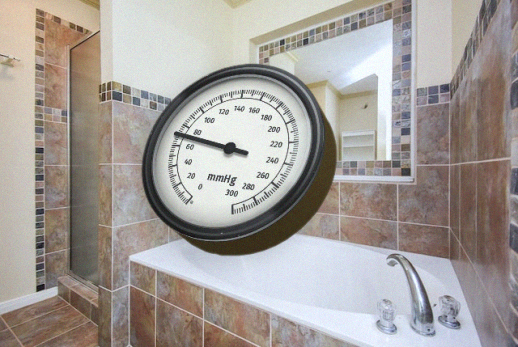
70
